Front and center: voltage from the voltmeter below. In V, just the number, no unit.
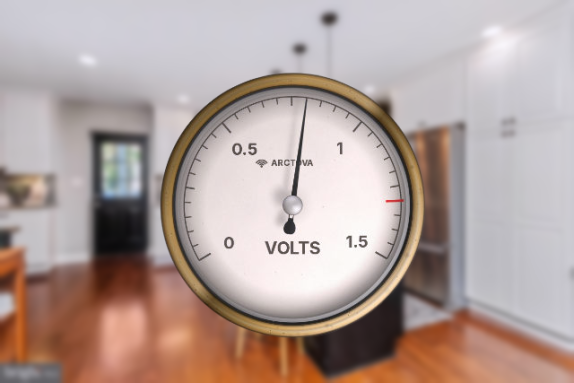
0.8
